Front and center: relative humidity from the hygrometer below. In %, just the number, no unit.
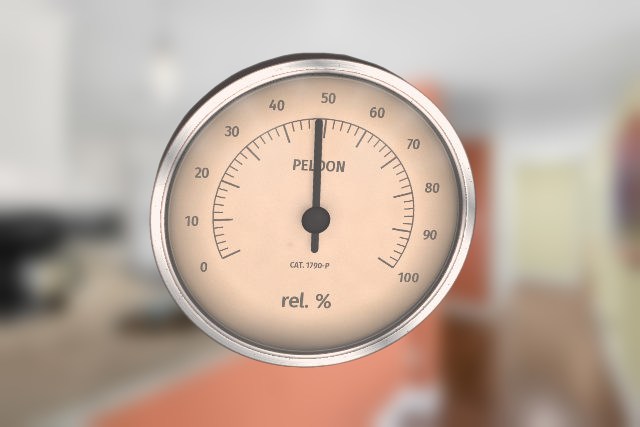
48
